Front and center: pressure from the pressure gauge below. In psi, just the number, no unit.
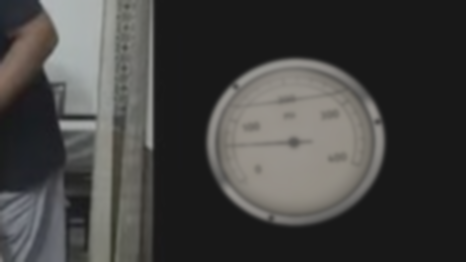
60
